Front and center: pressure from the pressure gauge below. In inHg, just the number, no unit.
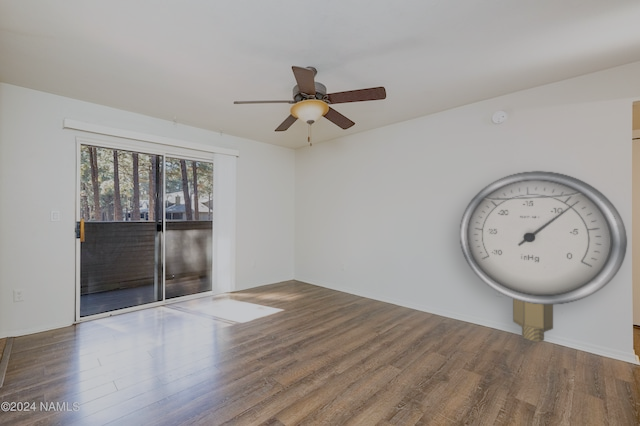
-9
